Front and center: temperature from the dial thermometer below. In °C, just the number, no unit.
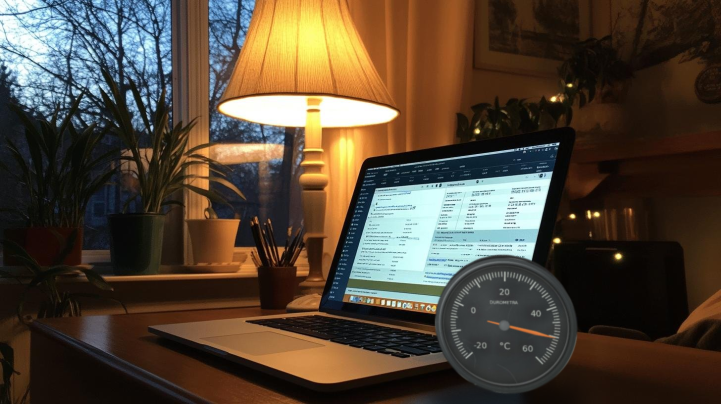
50
